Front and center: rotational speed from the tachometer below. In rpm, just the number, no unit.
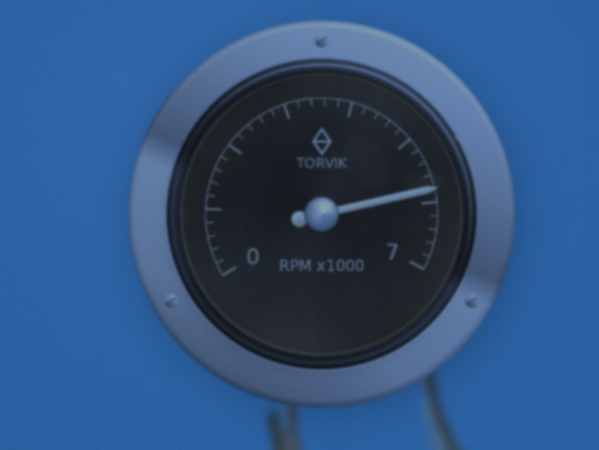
5800
